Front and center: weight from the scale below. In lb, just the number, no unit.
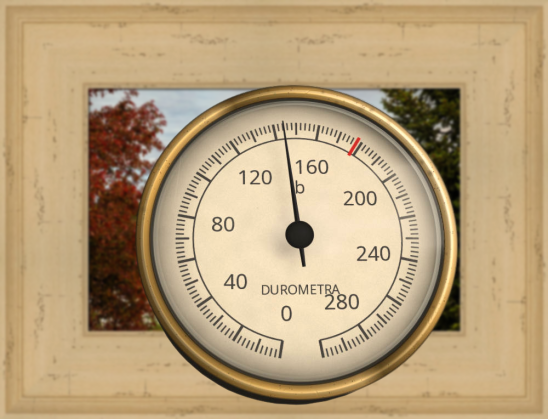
144
